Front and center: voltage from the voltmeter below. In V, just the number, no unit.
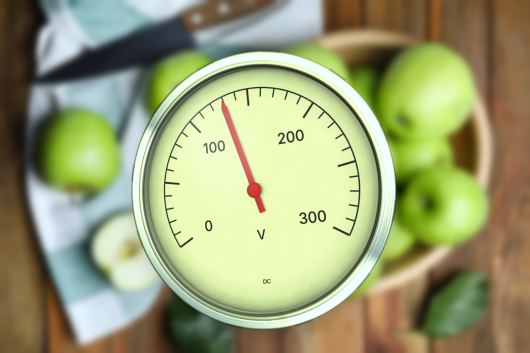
130
